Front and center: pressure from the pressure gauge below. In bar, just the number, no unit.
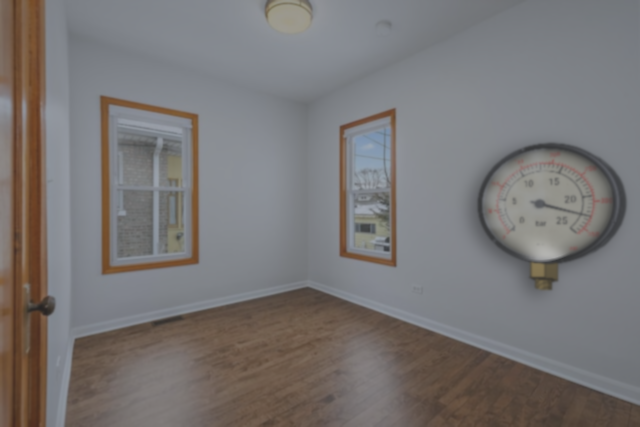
22.5
